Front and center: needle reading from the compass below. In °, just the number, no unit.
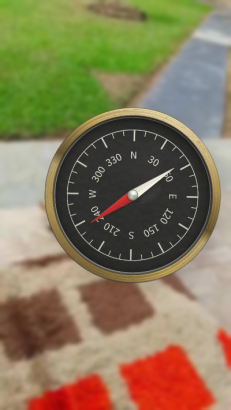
235
